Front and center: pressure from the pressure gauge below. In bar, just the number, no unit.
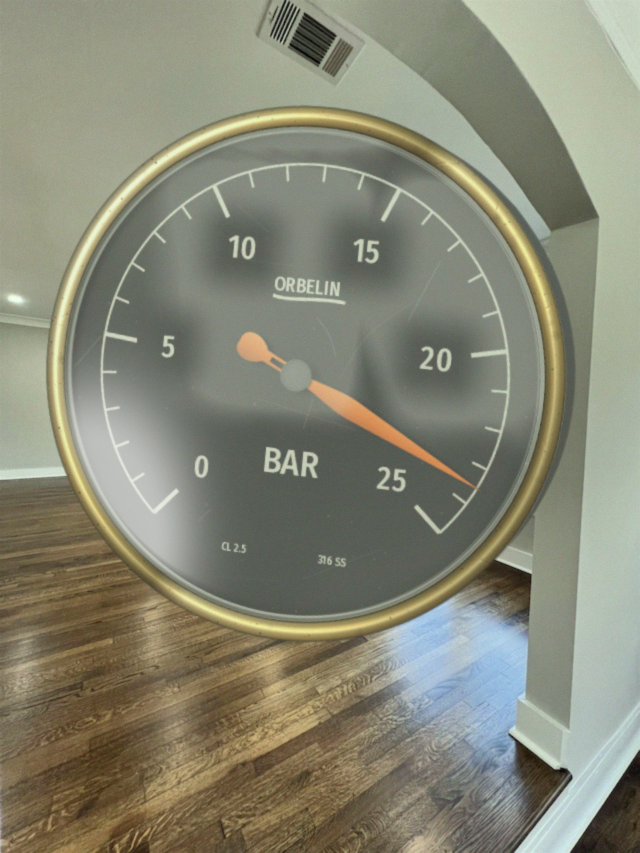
23.5
